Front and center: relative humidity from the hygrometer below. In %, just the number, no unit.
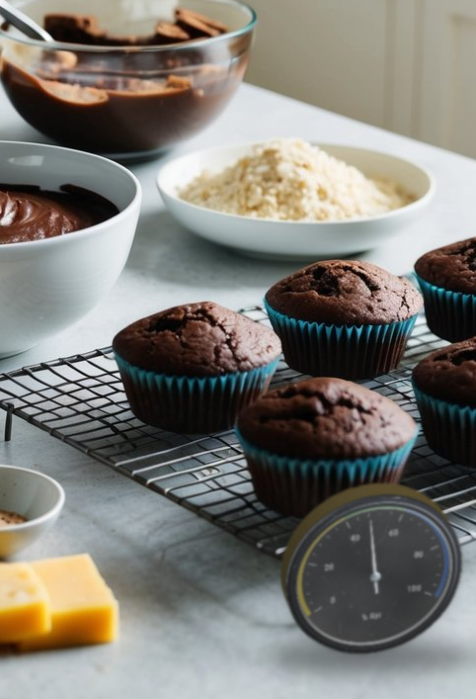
48
